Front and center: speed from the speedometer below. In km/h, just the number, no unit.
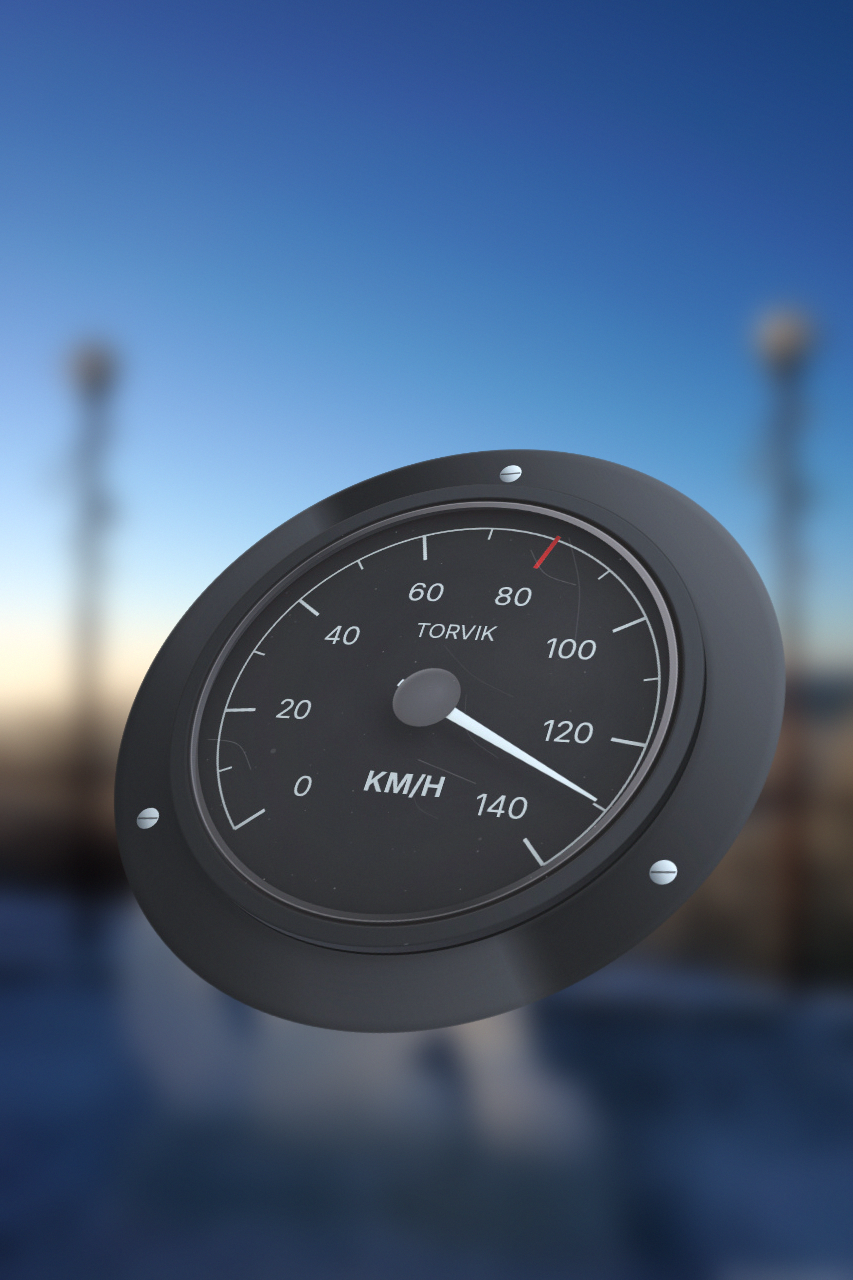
130
